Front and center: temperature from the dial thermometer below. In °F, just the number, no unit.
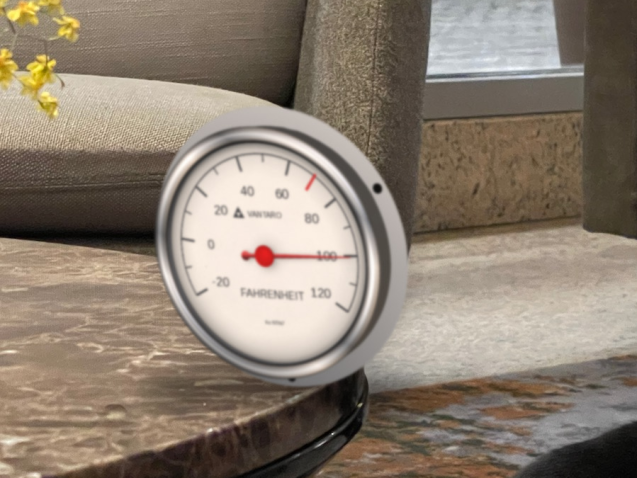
100
